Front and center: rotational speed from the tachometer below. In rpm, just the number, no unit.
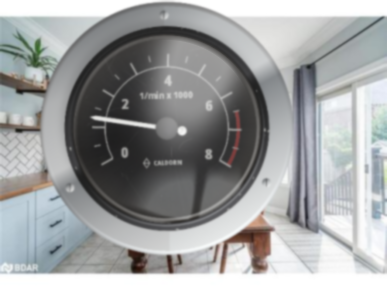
1250
